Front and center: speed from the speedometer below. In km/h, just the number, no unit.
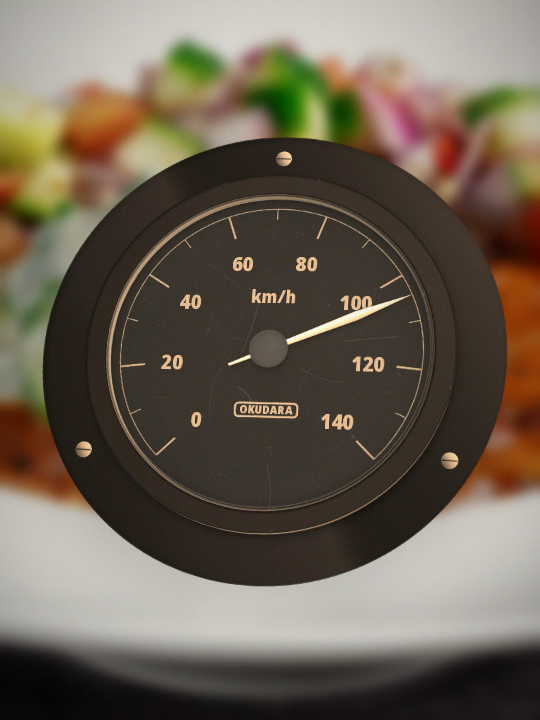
105
